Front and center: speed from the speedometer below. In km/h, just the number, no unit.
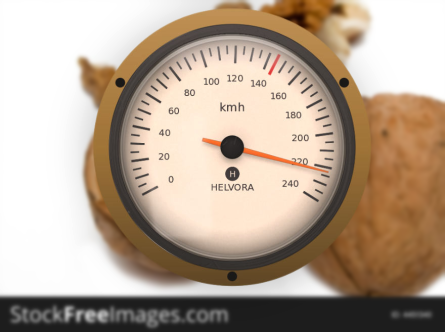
222.5
